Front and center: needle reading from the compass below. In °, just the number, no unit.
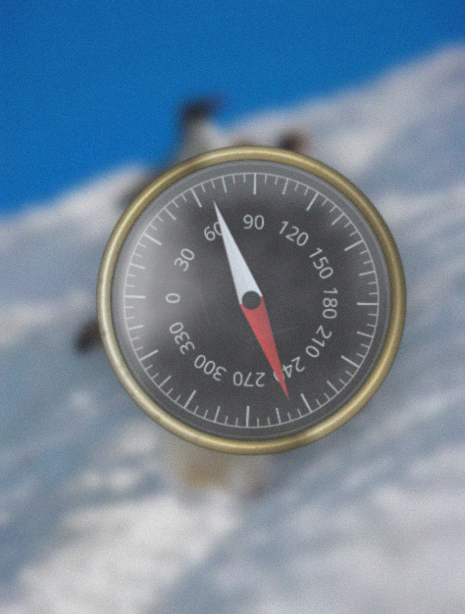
247.5
